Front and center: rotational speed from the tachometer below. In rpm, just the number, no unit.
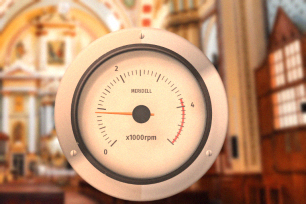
900
